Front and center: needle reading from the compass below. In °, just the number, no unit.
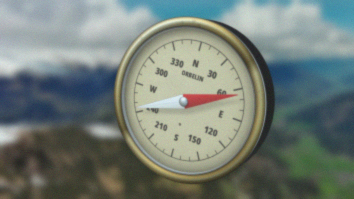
65
